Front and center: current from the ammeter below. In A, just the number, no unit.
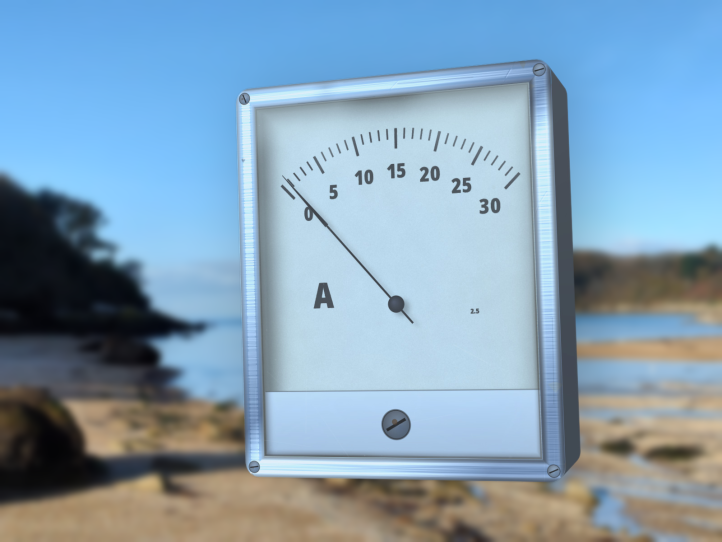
1
